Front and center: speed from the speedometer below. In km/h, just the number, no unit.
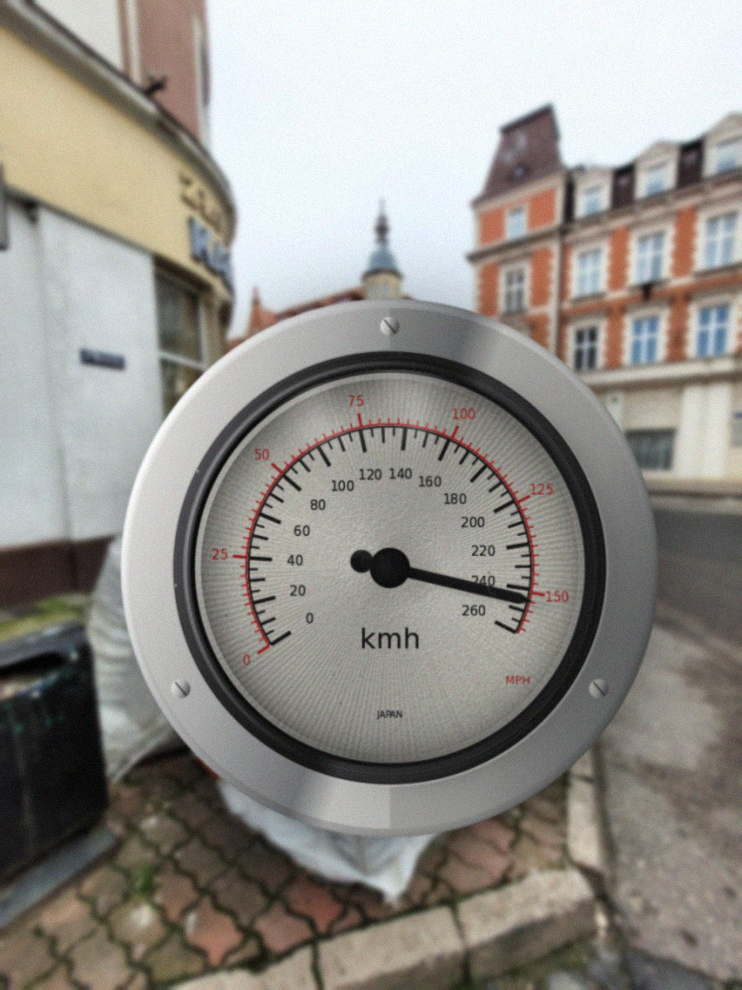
245
